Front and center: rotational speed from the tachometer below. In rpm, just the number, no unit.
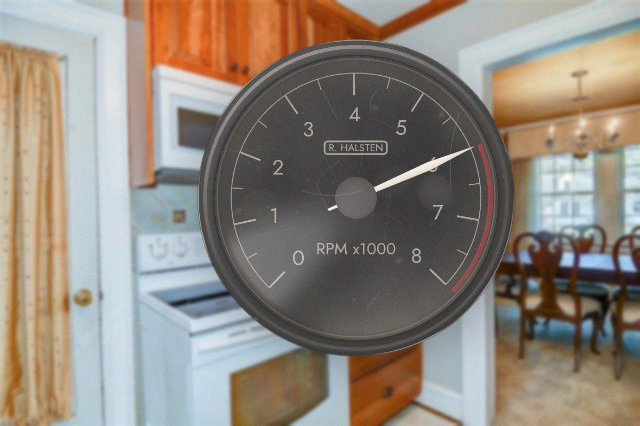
6000
